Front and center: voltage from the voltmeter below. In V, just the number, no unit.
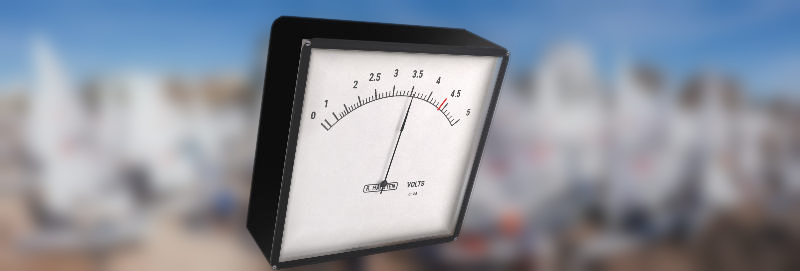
3.5
